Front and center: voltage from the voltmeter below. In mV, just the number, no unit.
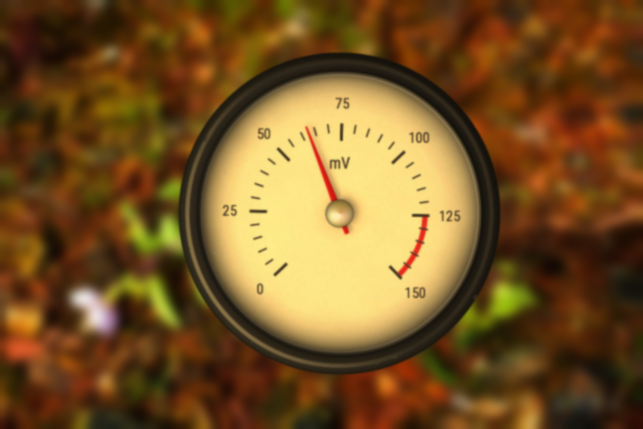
62.5
